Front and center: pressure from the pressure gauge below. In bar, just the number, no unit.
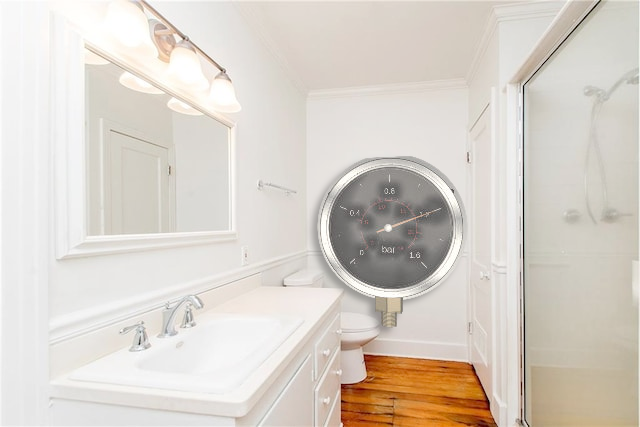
1.2
